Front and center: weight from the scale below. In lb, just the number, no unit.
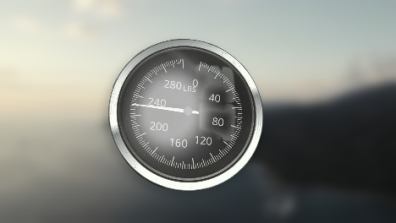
230
